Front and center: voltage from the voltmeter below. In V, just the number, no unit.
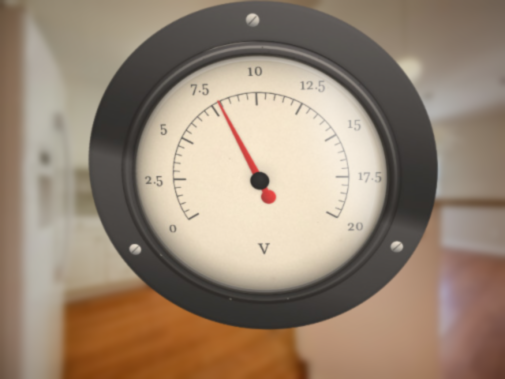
8
